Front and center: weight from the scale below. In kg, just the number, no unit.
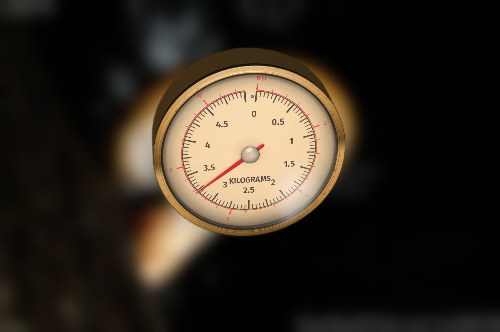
3.25
